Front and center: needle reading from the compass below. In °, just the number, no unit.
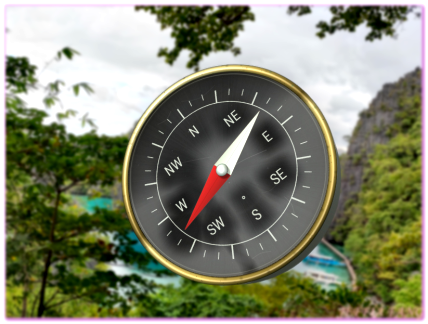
250
